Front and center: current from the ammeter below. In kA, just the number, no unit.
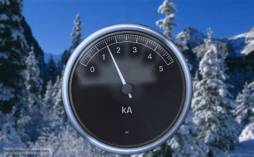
1.5
